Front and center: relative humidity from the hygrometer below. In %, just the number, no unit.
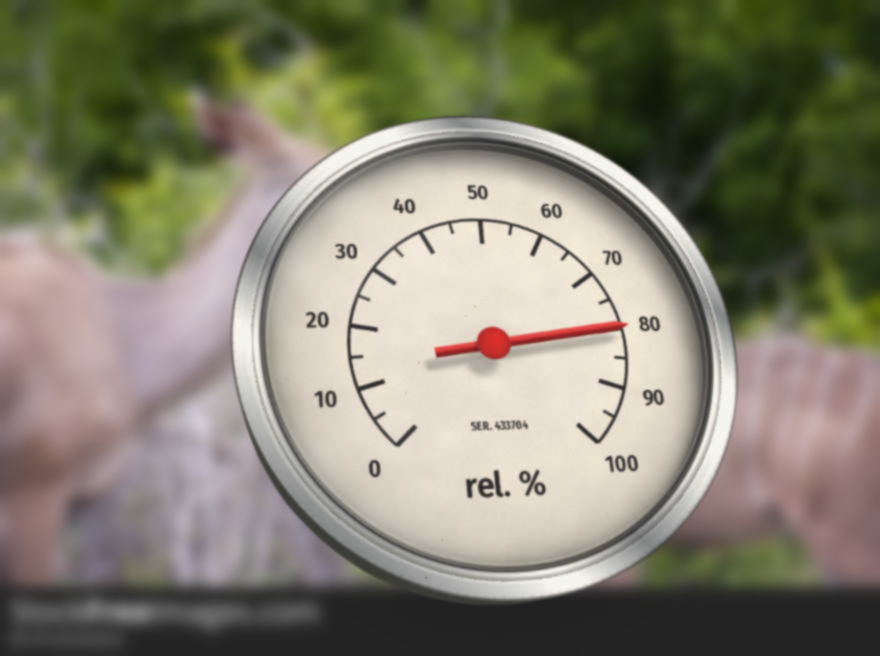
80
